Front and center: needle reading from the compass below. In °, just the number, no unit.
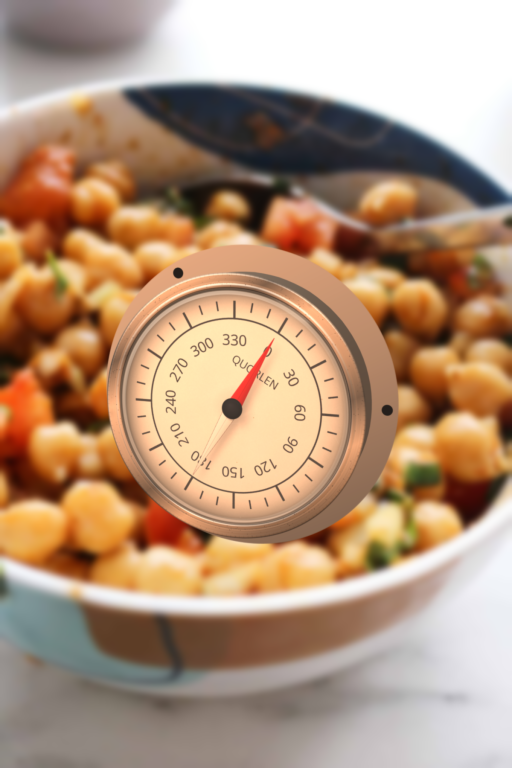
0
